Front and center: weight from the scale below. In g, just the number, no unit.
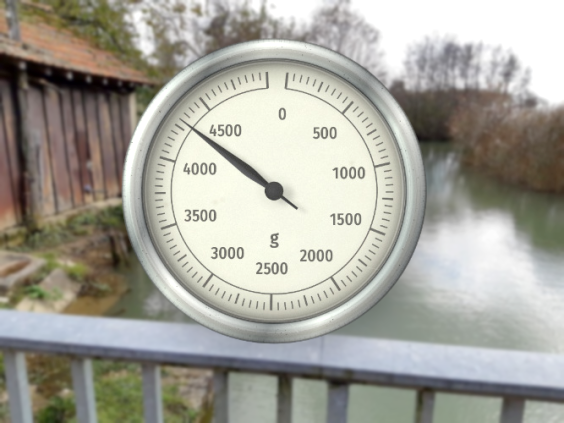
4300
